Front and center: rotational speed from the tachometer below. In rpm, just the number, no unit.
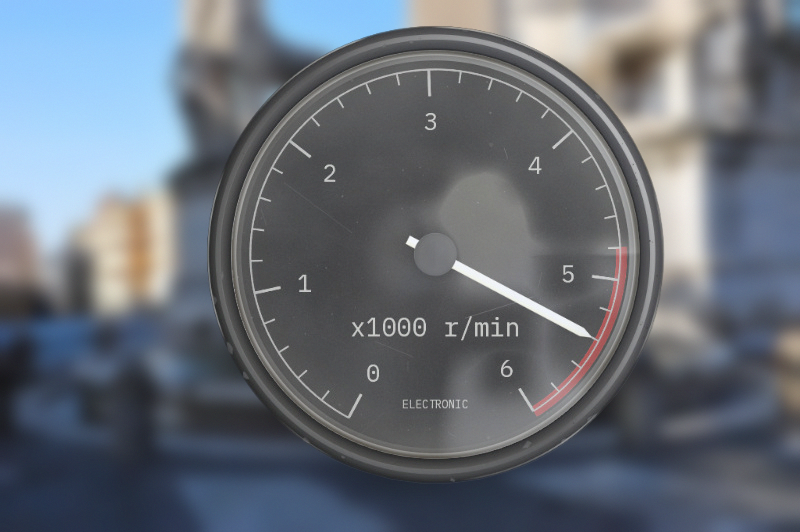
5400
